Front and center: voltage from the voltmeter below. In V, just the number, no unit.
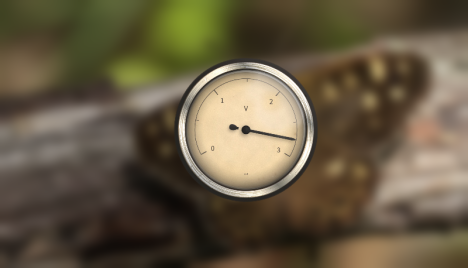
2.75
